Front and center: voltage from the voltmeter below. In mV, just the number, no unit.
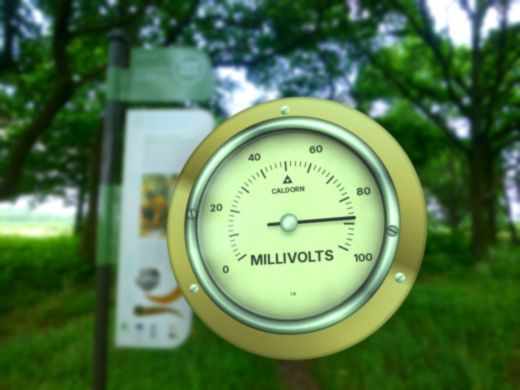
88
